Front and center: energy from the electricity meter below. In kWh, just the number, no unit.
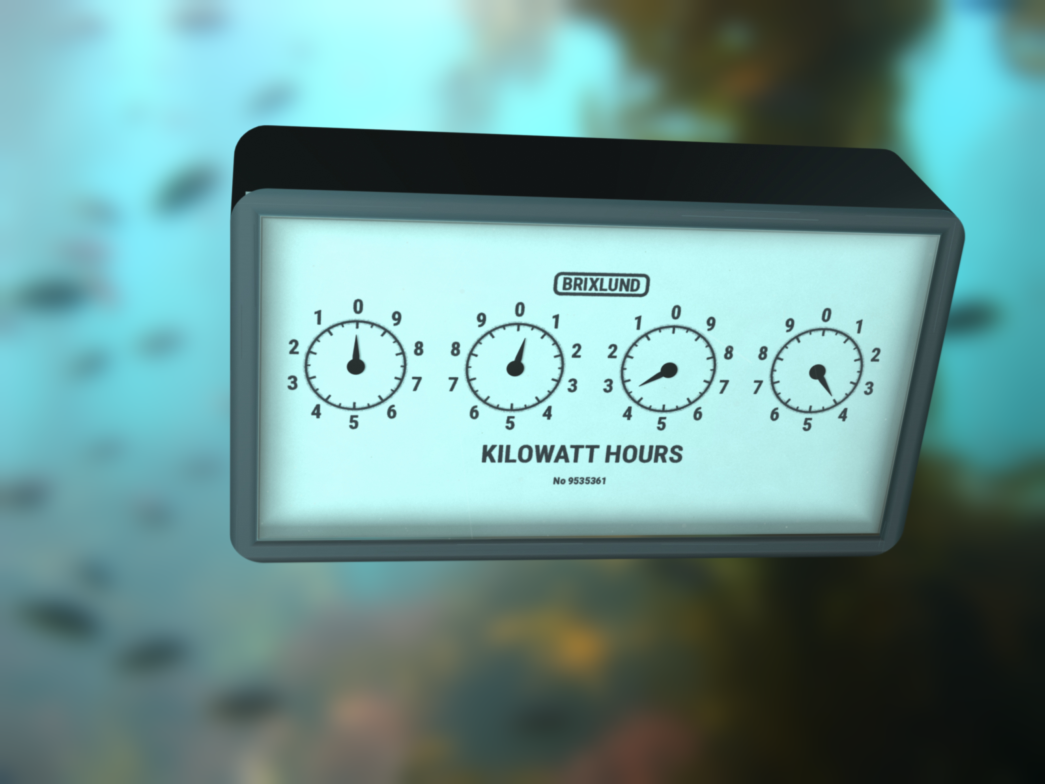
34
